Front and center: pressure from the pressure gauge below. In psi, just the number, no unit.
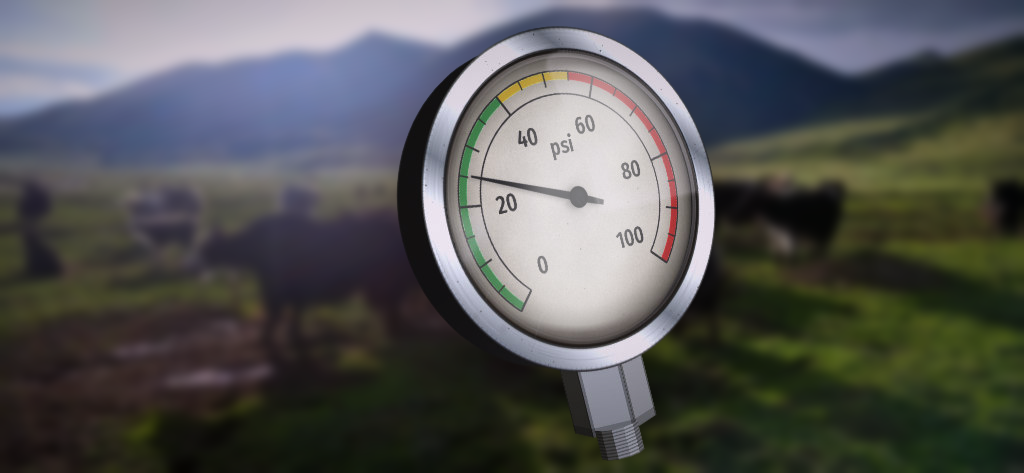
25
